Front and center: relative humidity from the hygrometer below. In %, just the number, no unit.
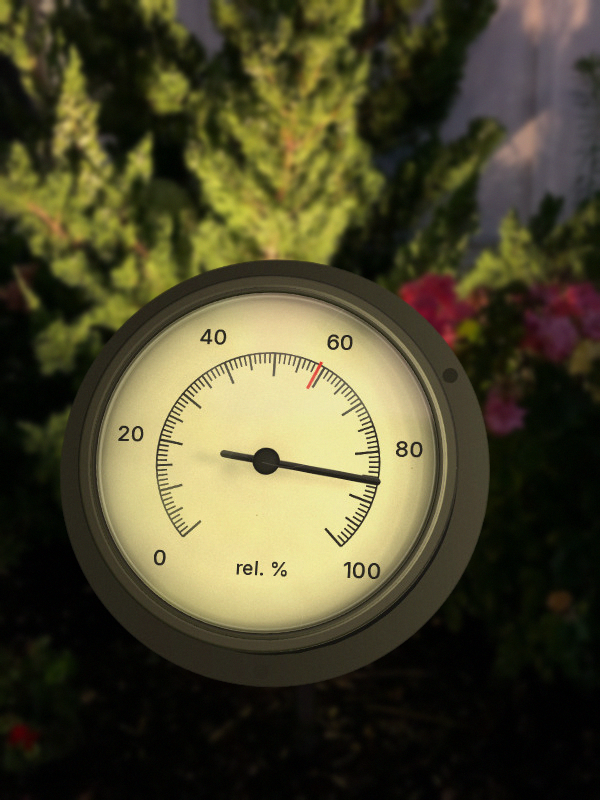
86
